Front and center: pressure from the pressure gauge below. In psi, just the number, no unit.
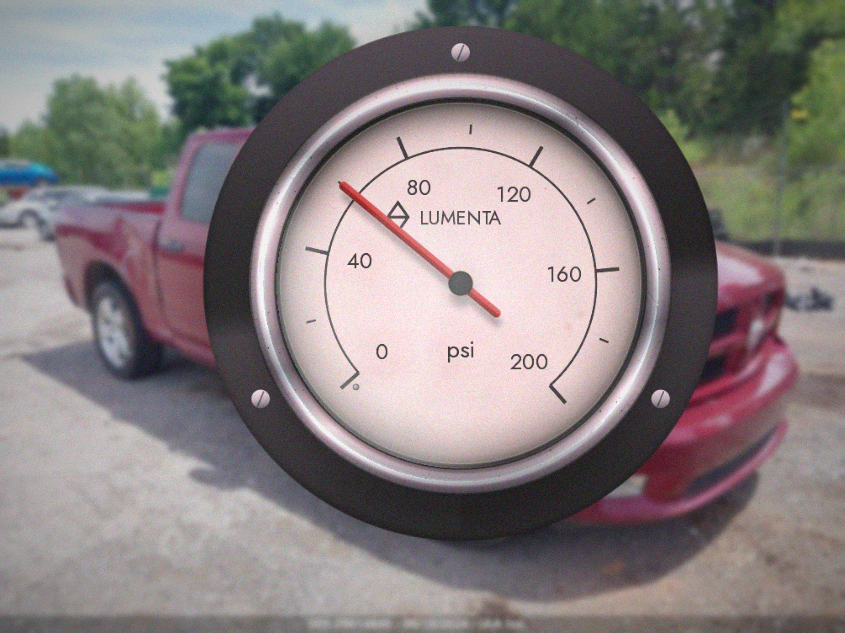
60
